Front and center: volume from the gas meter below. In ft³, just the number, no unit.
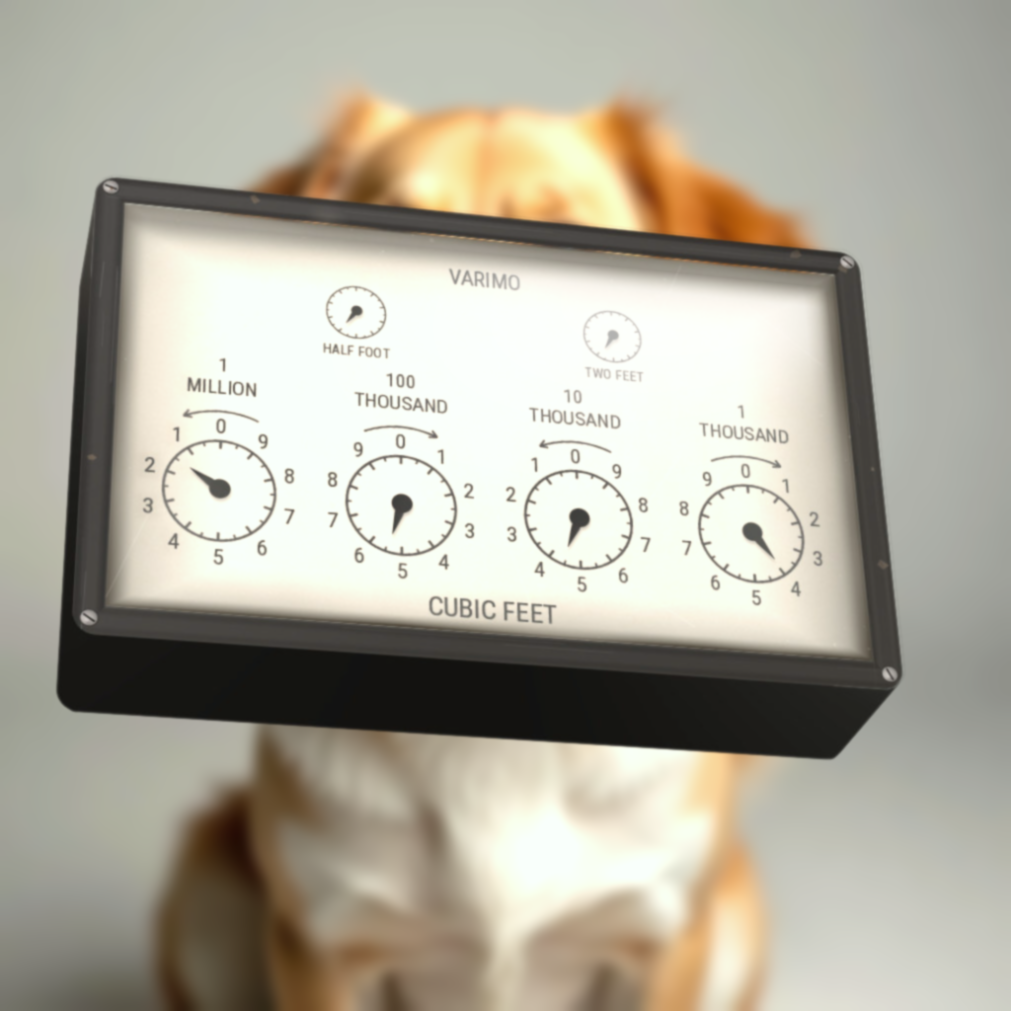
154400
